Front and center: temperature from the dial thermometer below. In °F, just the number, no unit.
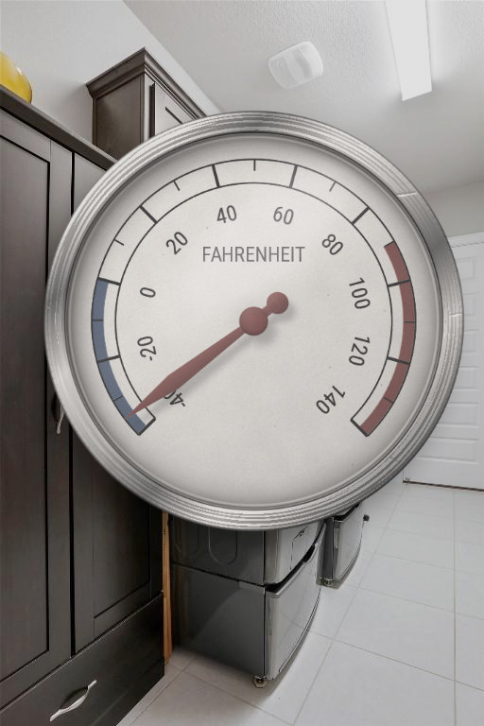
-35
